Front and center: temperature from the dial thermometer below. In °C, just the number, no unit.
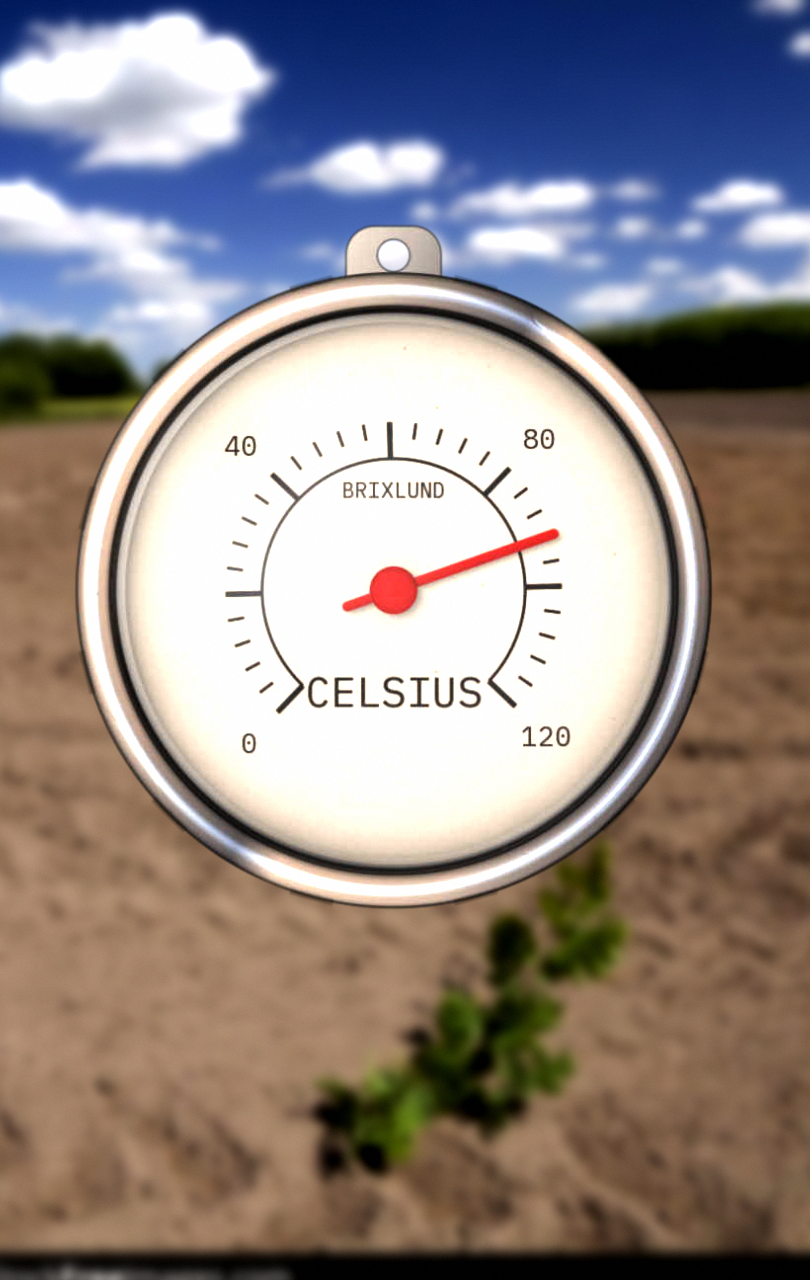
92
